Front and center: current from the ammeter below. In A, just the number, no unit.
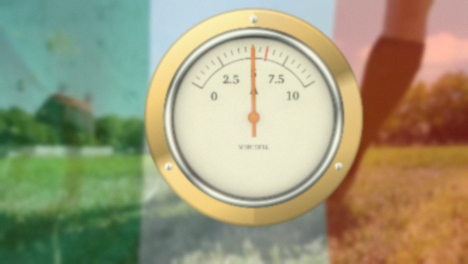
5
